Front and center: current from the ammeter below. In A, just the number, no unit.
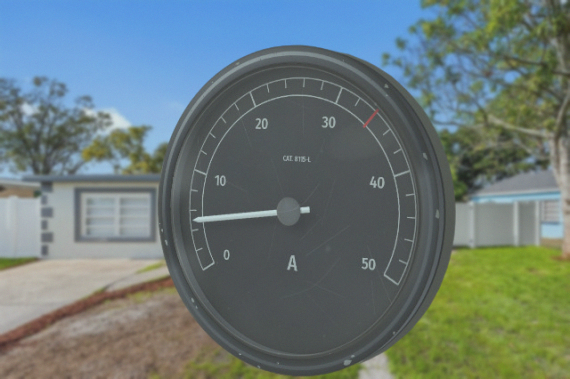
5
